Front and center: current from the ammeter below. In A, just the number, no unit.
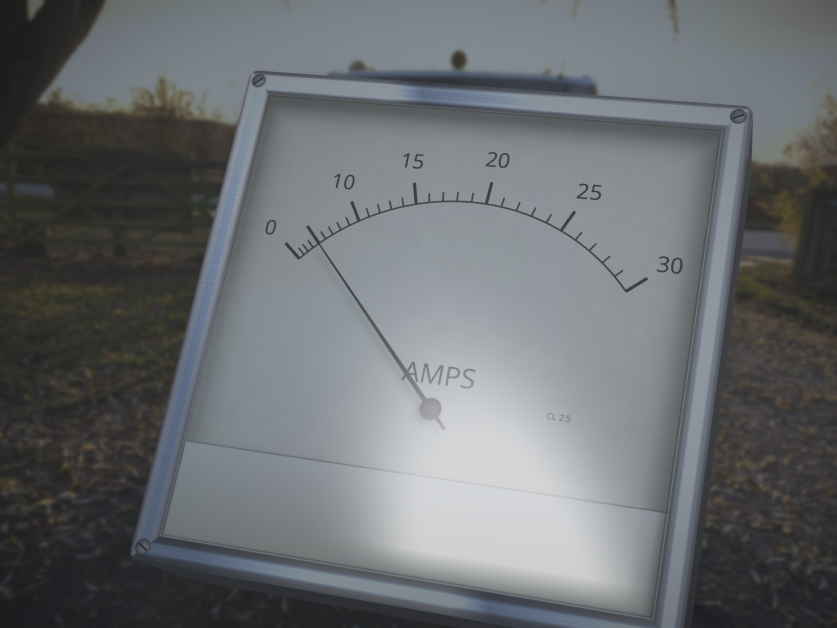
5
